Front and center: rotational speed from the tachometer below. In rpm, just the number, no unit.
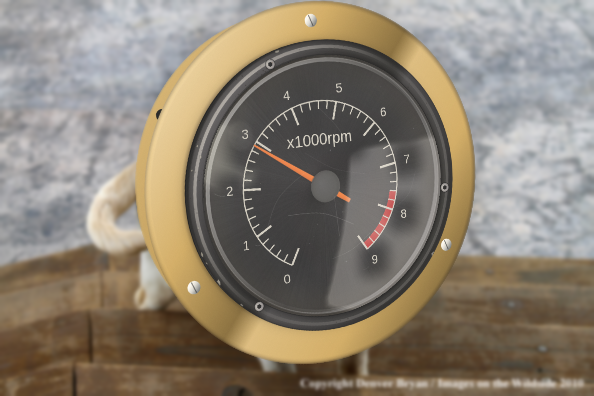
2900
